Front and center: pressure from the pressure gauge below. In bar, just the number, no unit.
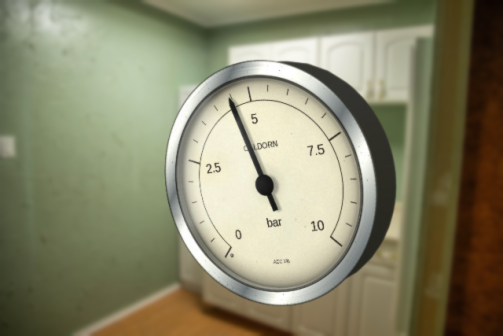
4.5
